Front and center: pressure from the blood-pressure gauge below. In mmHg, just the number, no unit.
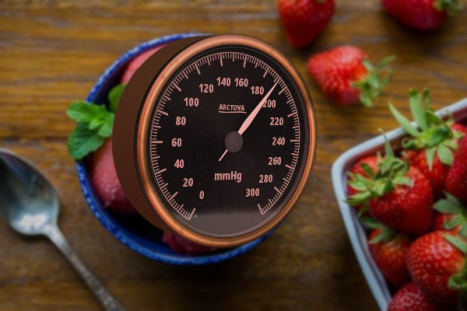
190
